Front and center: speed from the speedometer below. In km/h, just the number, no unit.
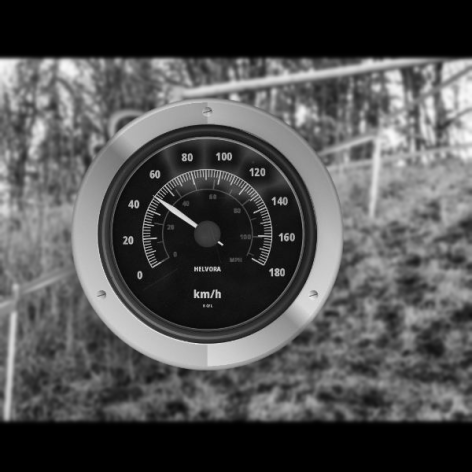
50
